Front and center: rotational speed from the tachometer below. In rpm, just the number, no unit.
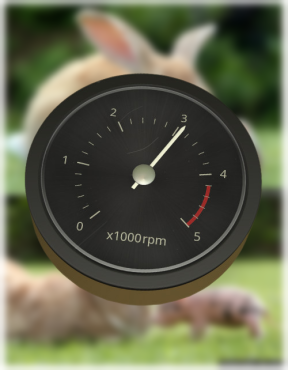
3100
